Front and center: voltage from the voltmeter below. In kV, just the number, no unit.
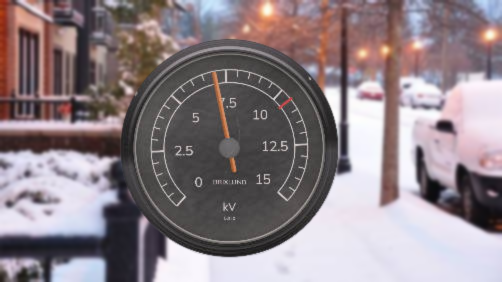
7
